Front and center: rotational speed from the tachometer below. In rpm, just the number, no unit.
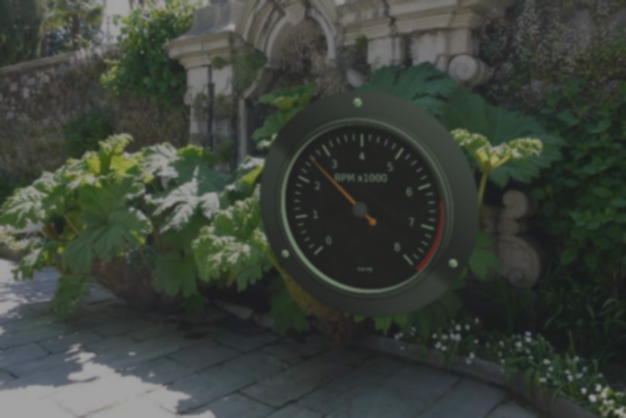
2600
